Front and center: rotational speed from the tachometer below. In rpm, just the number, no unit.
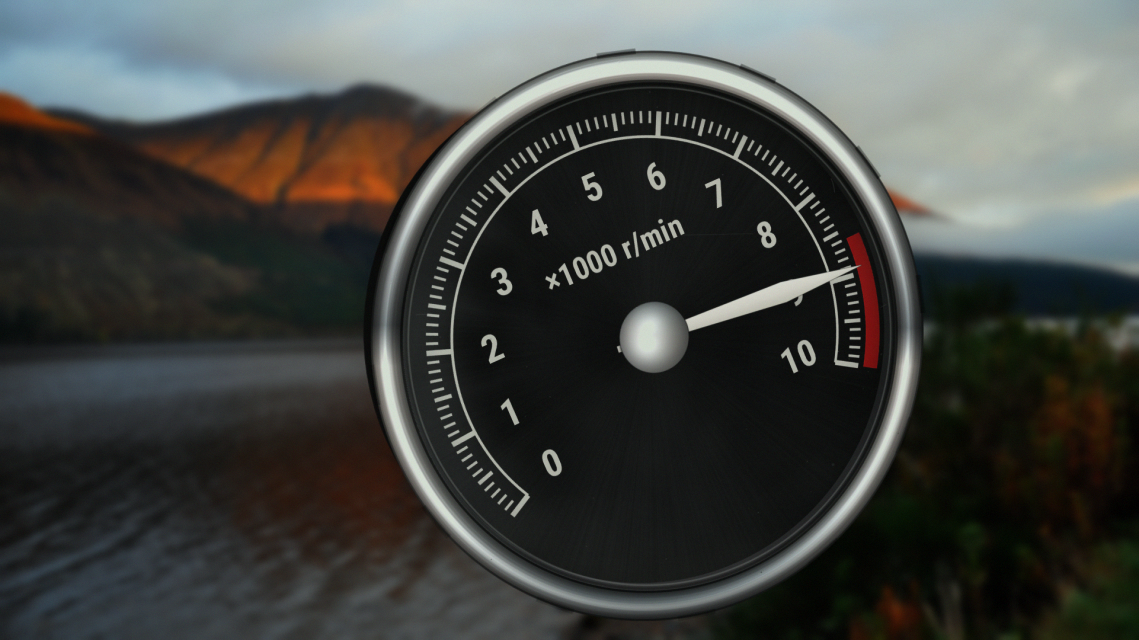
8900
